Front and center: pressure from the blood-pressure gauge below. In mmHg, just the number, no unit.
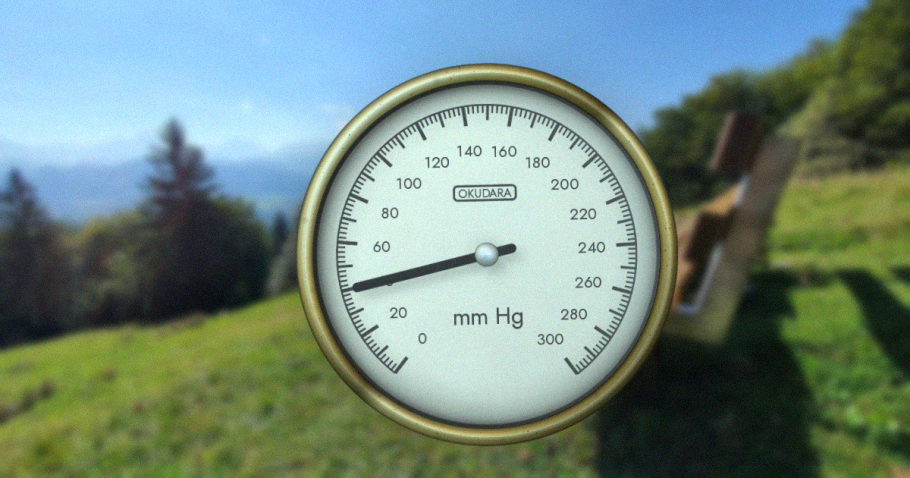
40
